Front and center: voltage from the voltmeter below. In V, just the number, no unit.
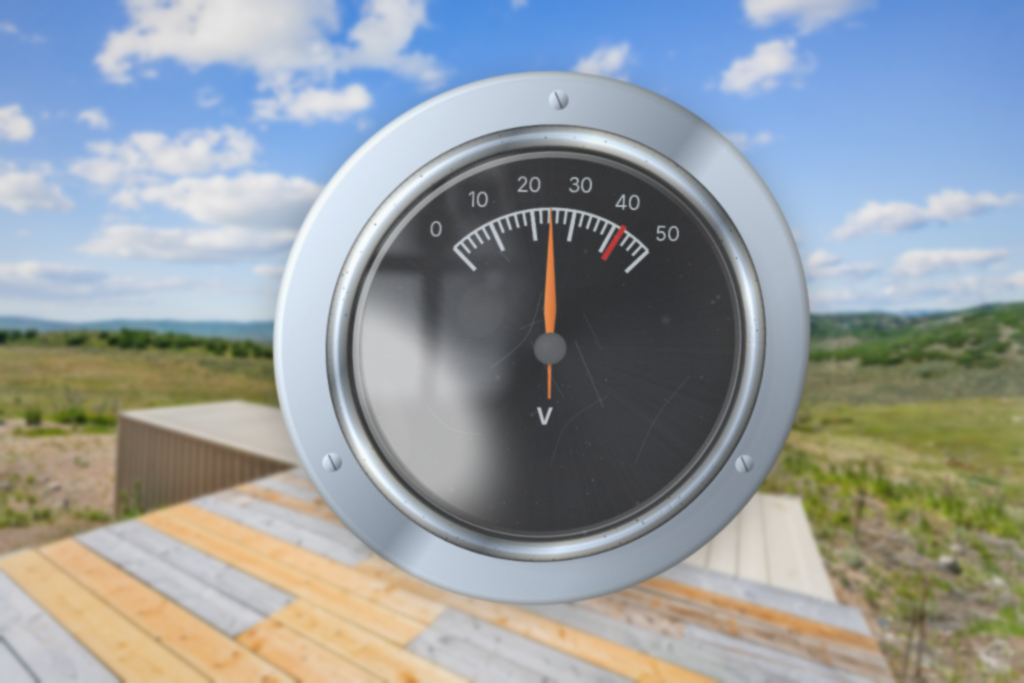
24
